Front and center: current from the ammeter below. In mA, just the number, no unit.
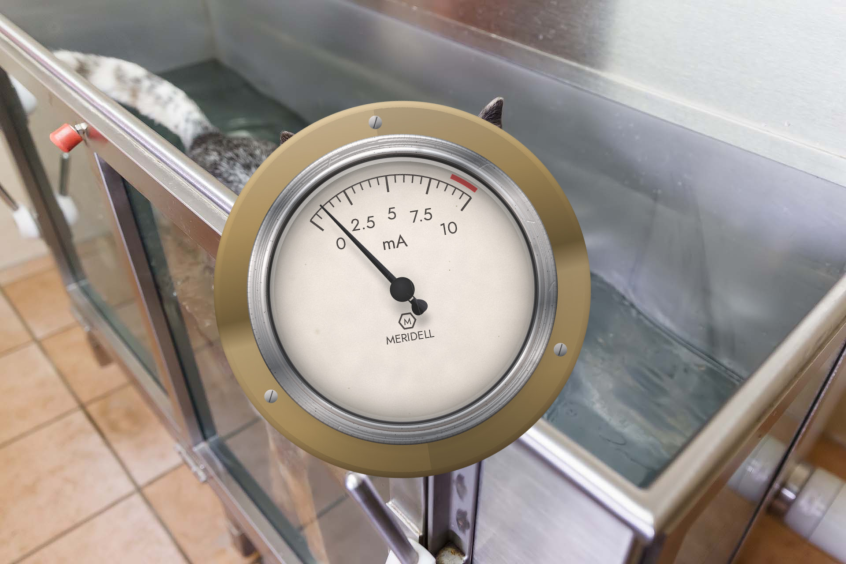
1
